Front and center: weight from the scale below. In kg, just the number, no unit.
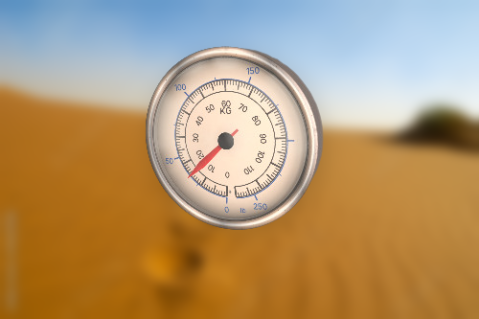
15
